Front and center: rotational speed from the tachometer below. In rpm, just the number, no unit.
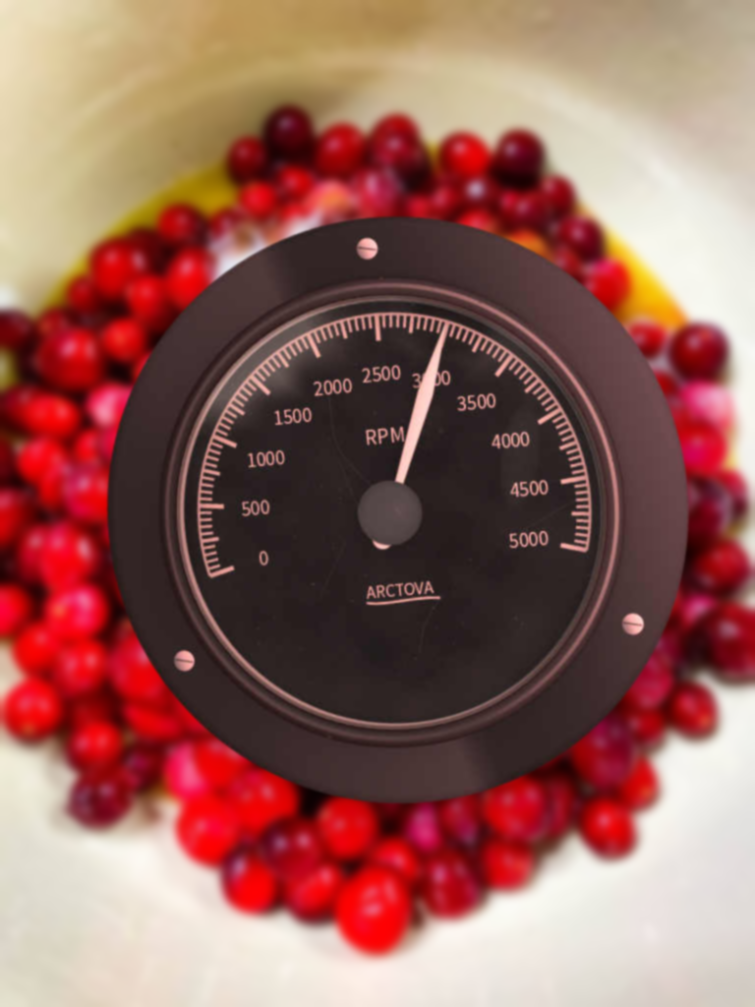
3000
